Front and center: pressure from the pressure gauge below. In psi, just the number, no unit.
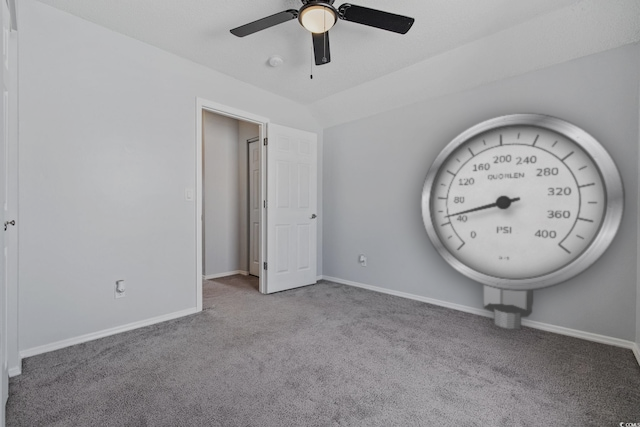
50
